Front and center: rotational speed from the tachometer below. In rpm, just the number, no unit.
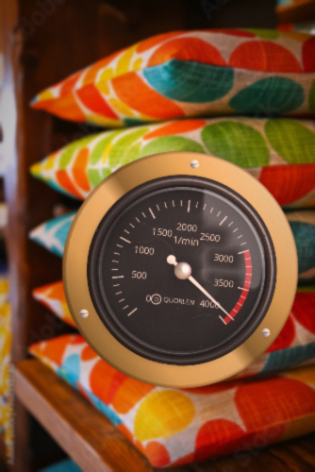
3900
